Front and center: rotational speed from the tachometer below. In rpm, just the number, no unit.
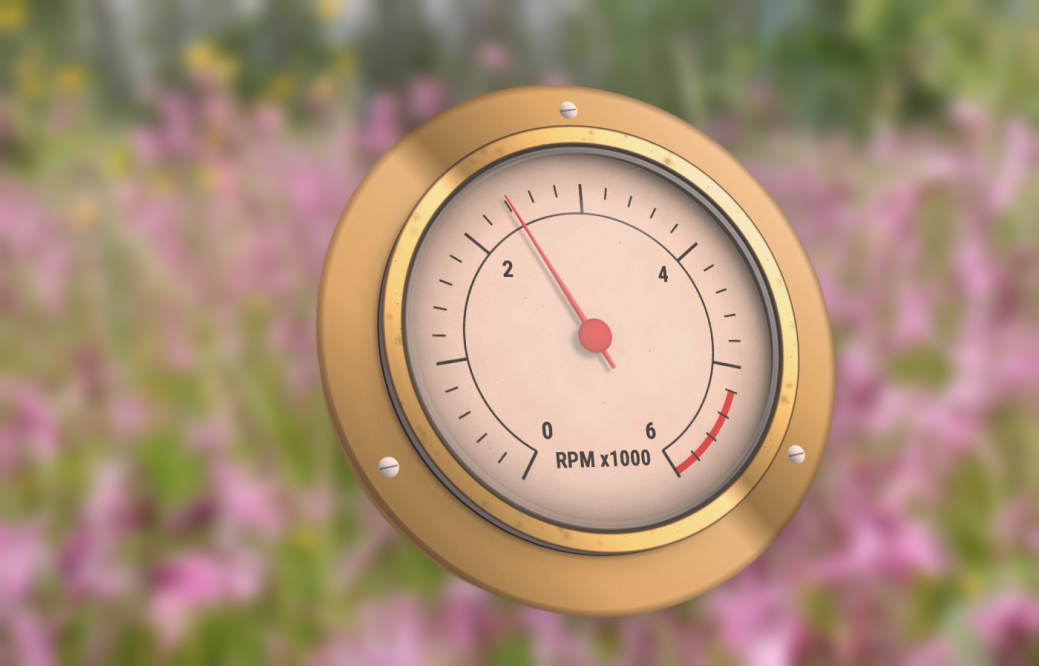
2400
